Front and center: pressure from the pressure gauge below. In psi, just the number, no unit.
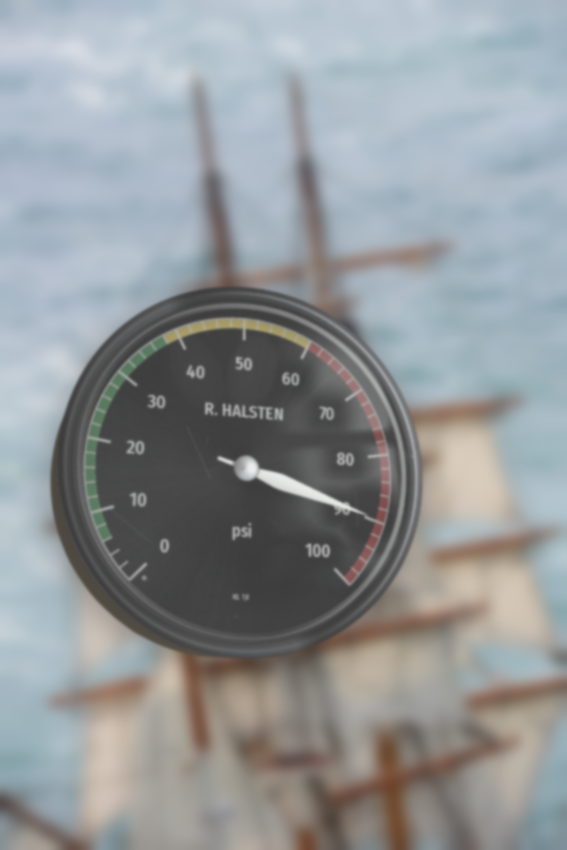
90
